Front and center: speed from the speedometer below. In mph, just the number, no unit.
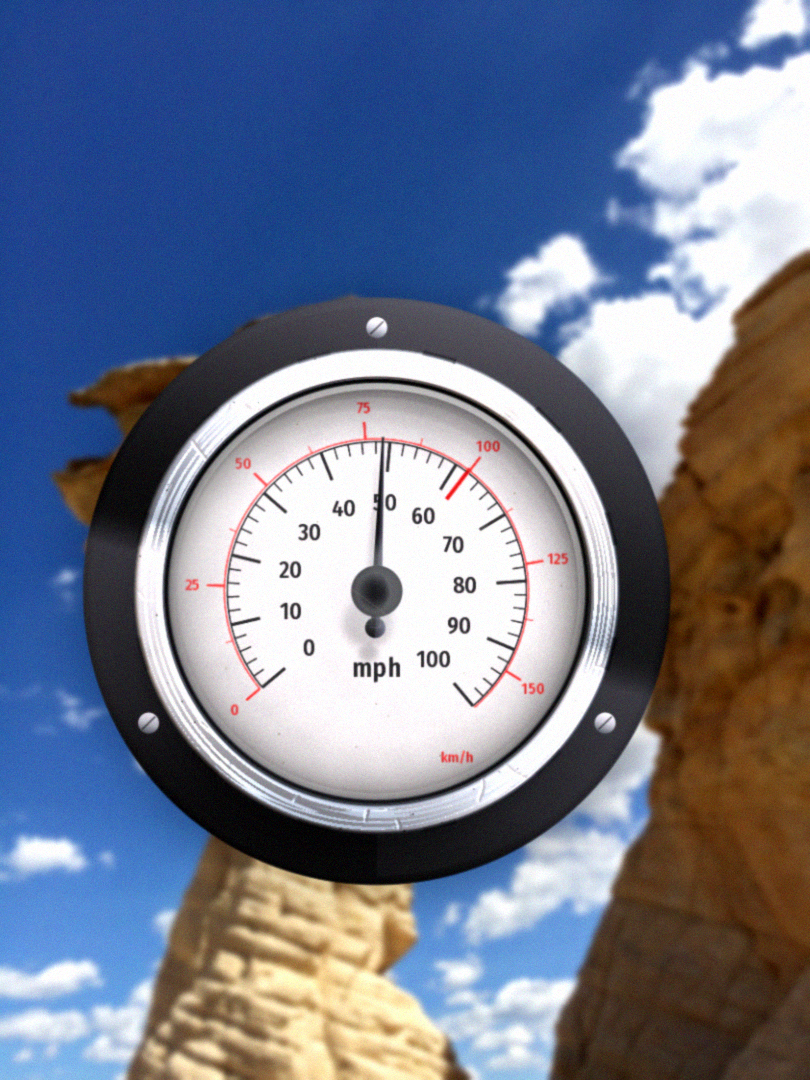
49
